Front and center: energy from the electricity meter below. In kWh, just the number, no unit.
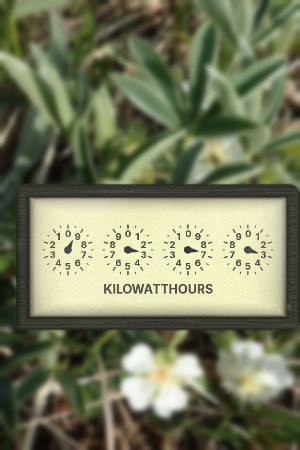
9273
